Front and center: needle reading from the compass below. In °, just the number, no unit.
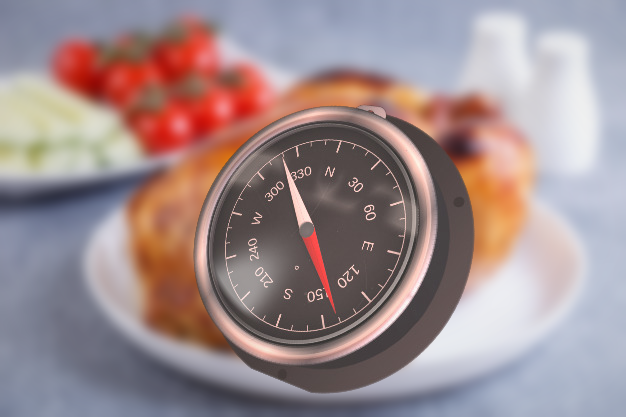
140
